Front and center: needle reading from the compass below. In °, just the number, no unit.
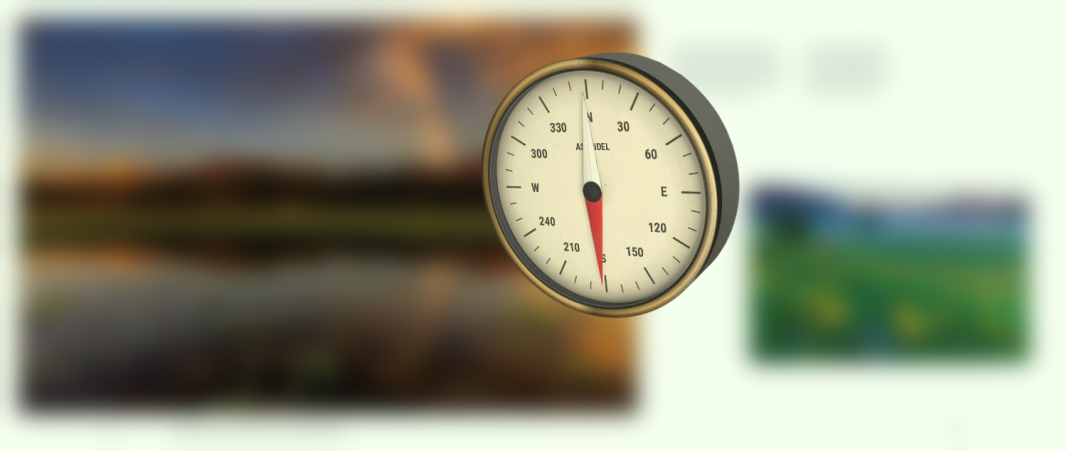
180
